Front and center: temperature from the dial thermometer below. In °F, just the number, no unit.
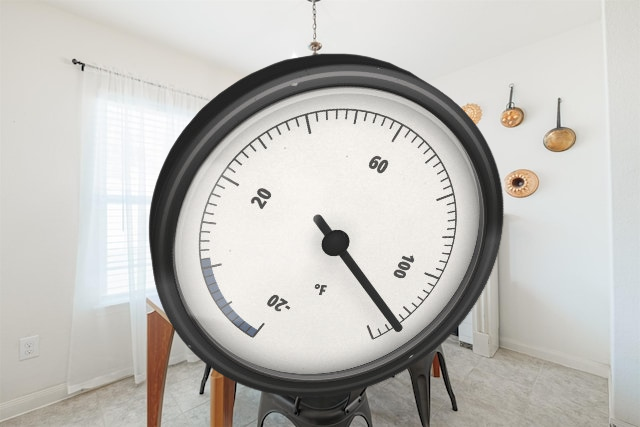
114
